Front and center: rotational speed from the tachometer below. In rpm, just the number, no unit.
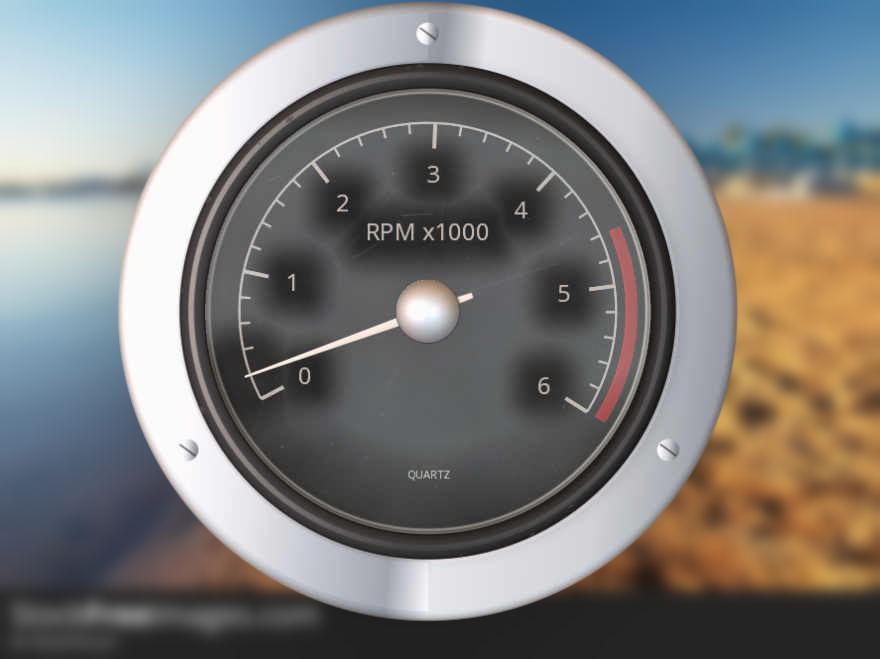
200
